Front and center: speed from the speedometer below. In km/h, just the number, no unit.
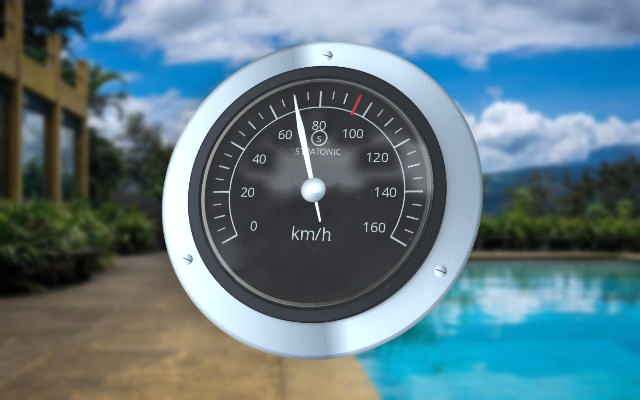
70
